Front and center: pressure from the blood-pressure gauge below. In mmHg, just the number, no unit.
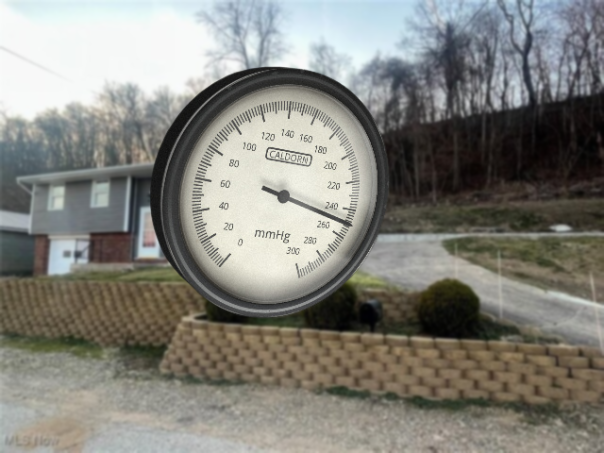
250
